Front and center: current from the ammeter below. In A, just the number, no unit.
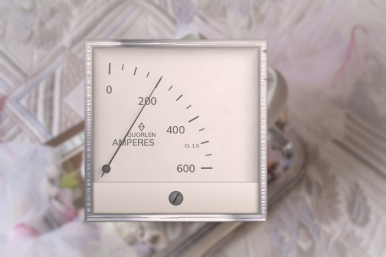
200
